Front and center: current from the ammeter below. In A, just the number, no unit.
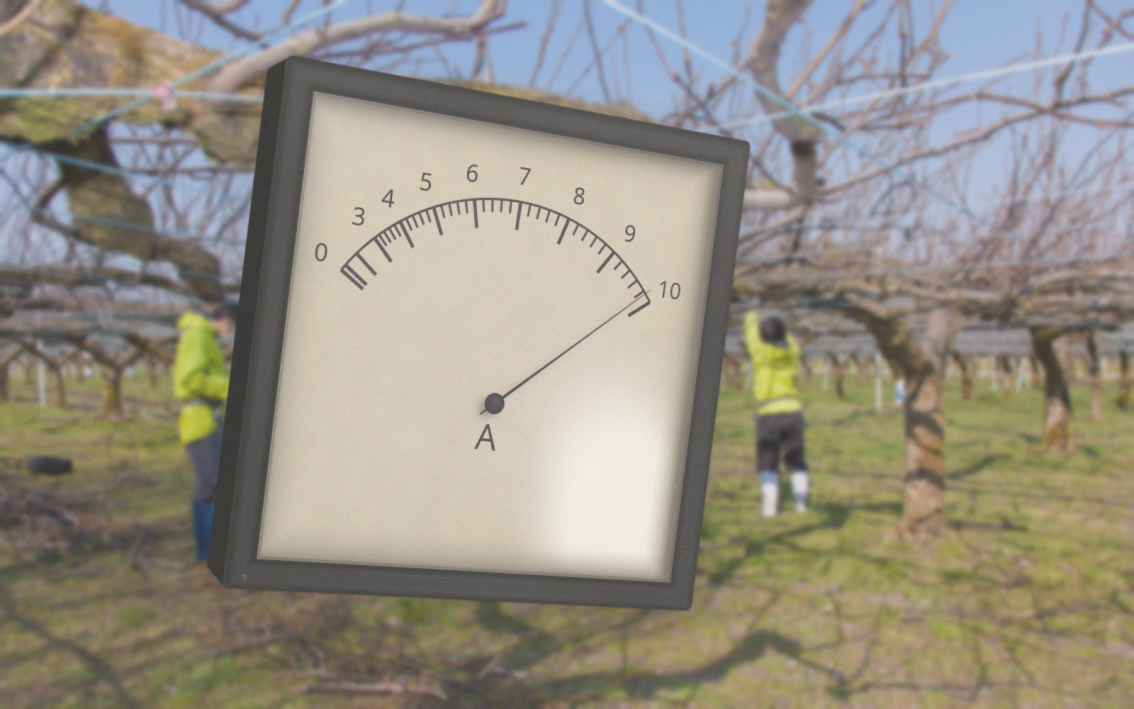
9.8
